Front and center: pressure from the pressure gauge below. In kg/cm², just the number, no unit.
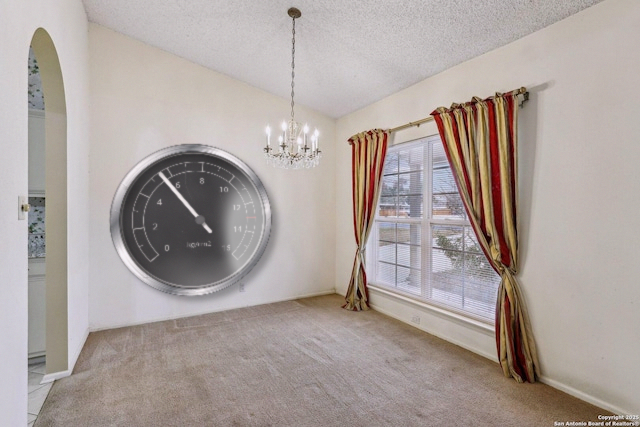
5.5
